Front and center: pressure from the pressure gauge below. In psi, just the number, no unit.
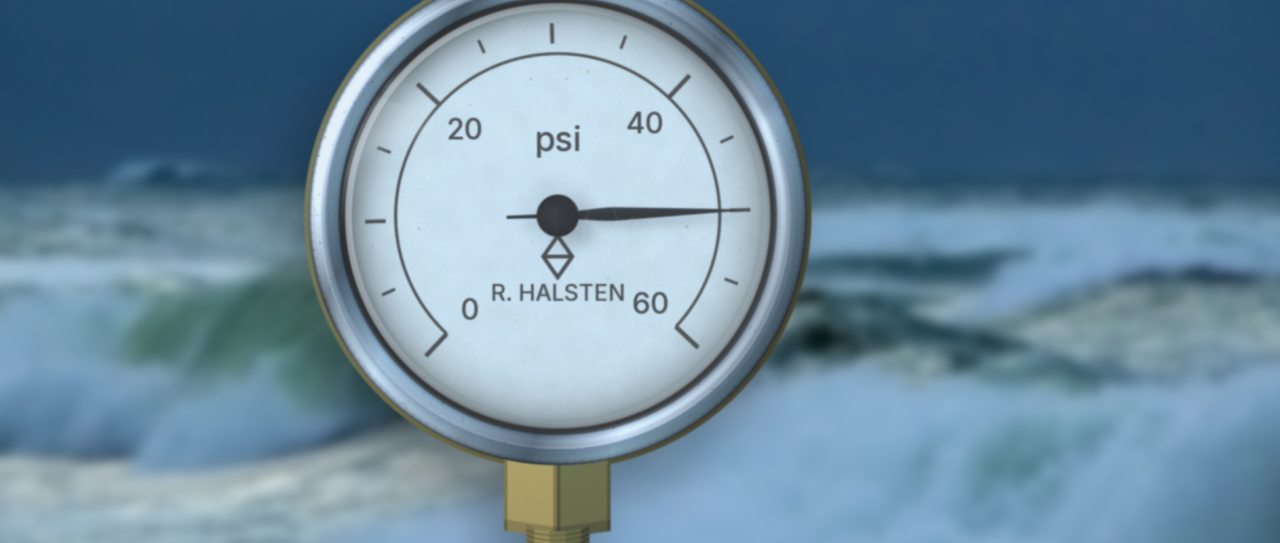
50
